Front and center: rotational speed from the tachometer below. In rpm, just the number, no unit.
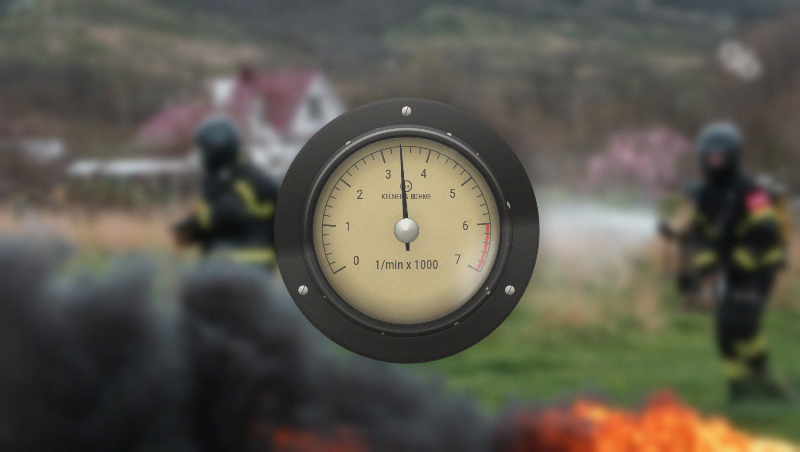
3400
